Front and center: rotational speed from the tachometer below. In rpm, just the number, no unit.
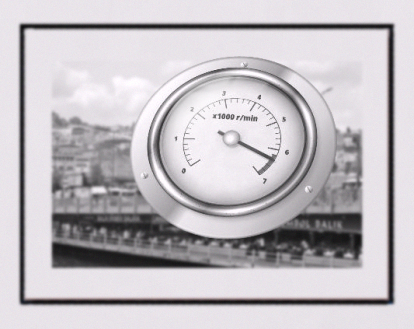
6400
